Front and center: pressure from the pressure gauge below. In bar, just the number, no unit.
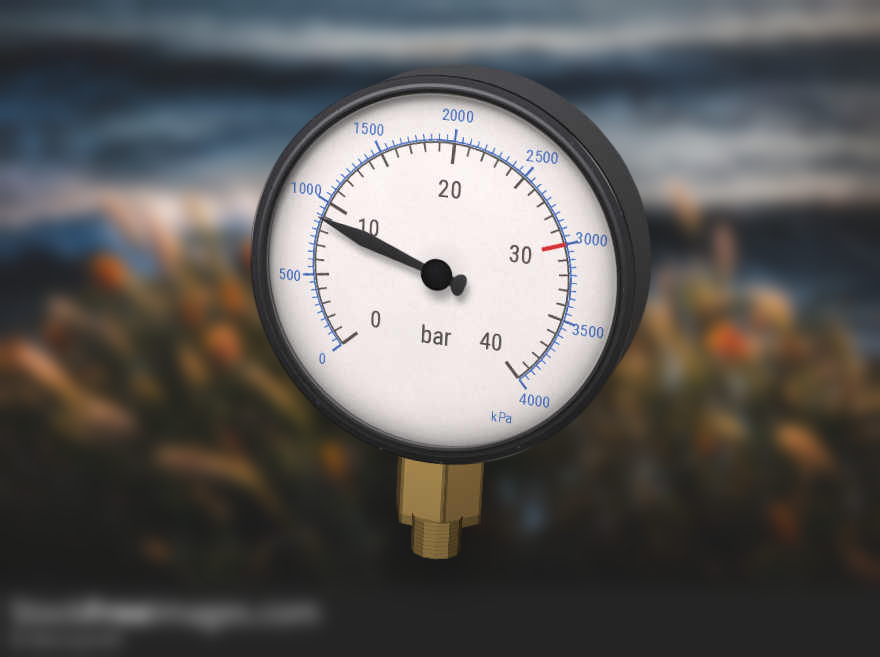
9
